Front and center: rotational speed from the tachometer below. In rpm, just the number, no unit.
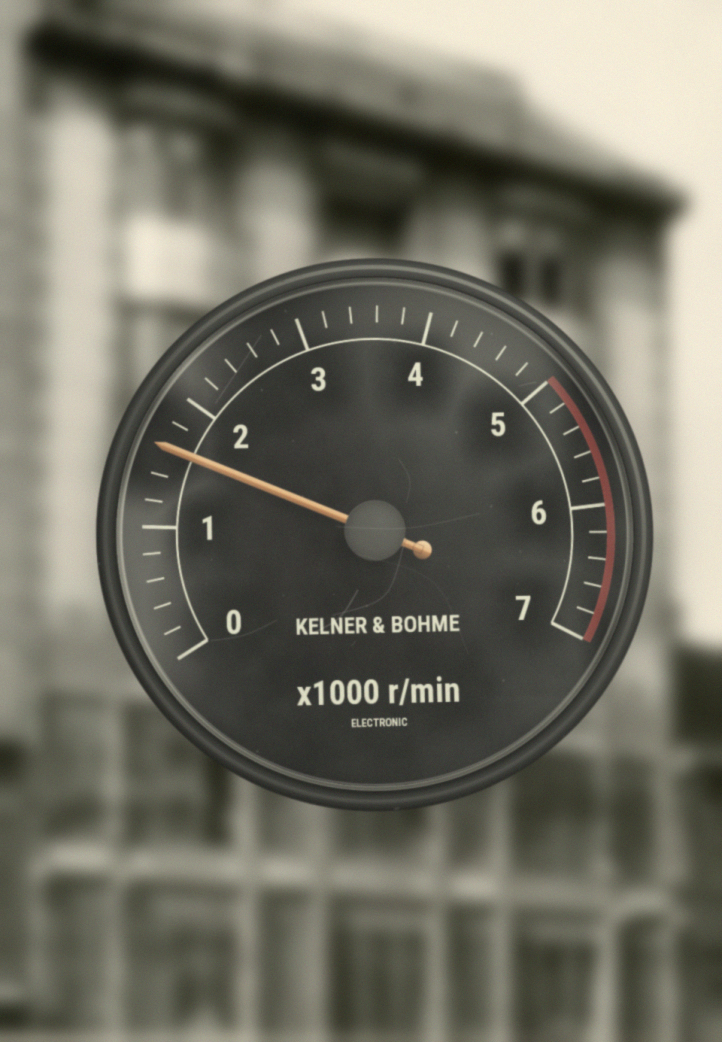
1600
